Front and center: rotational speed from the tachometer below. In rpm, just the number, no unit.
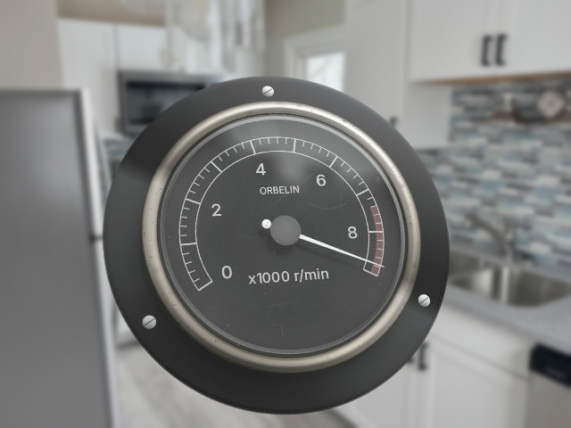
8800
